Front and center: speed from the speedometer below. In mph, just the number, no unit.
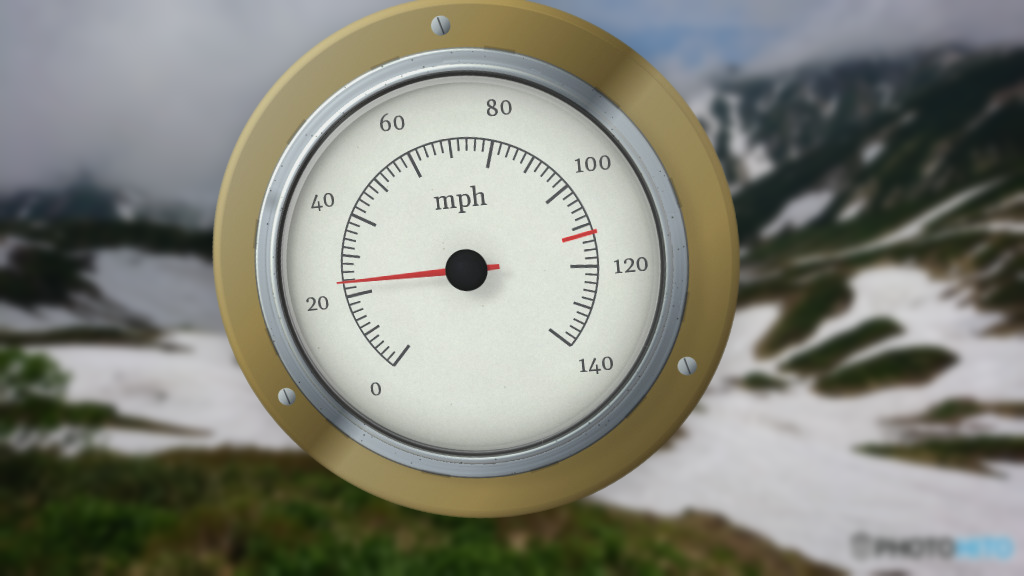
24
